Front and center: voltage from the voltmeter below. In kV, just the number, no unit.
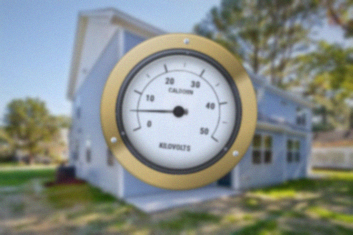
5
